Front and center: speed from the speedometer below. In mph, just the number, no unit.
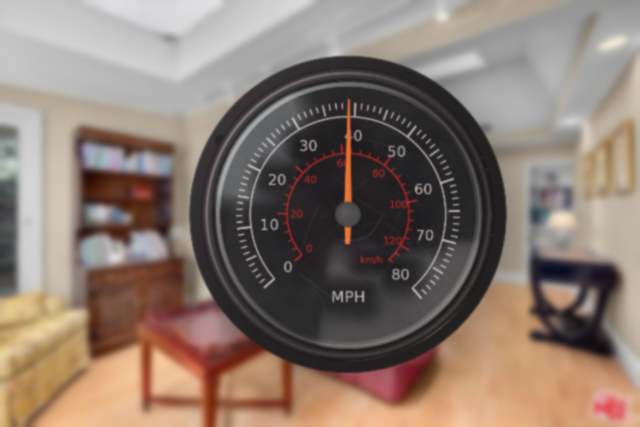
39
